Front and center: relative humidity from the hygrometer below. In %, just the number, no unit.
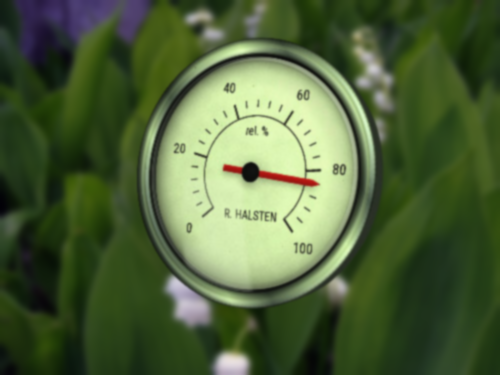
84
